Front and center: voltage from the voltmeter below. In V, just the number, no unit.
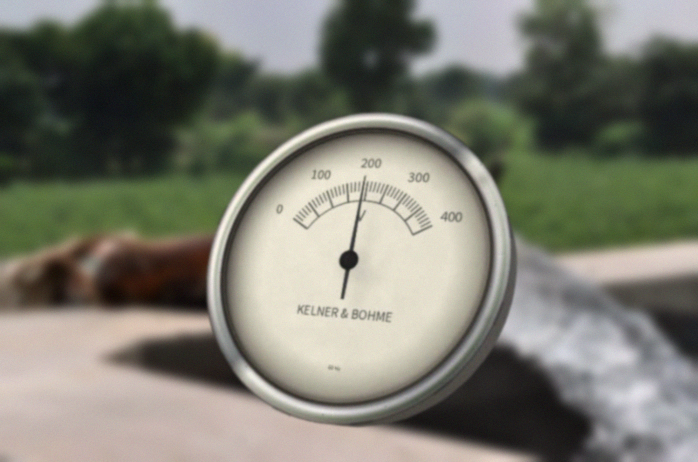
200
